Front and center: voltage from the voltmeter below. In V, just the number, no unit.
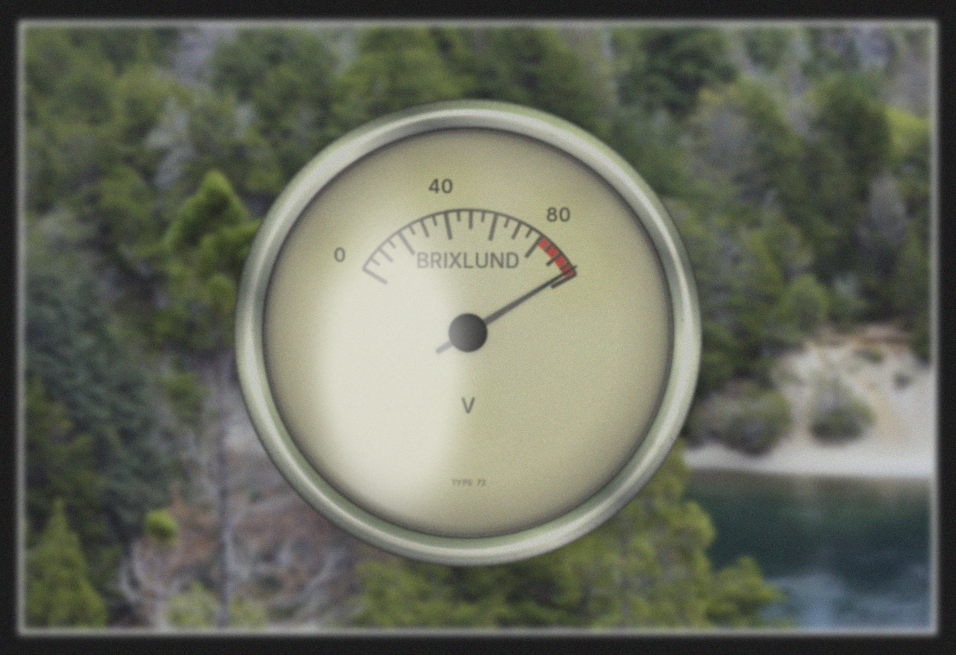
97.5
